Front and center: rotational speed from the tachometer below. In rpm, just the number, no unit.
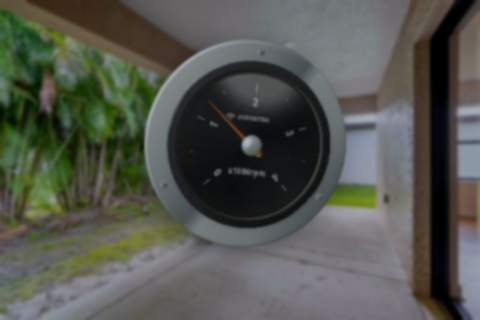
1250
